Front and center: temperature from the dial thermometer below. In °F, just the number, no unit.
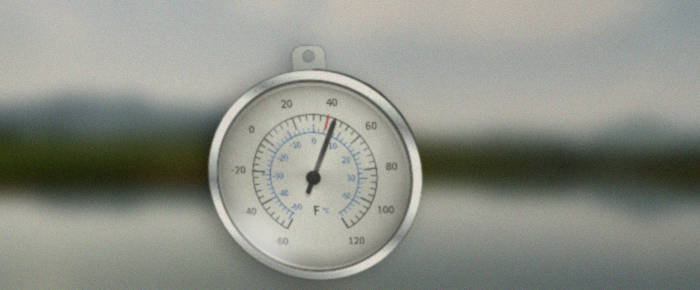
44
